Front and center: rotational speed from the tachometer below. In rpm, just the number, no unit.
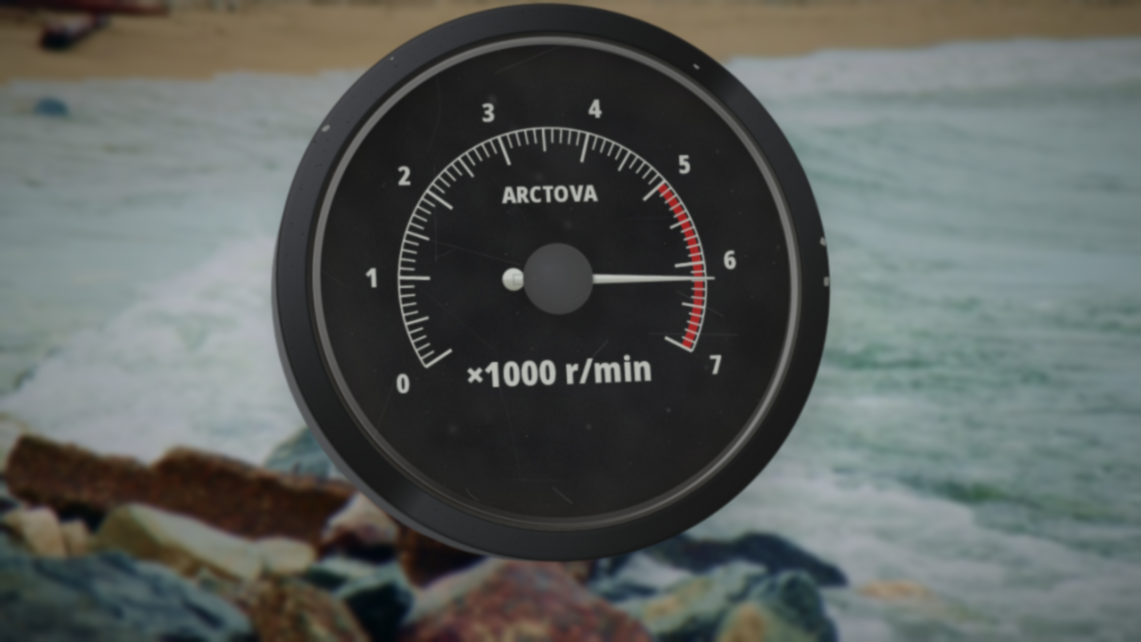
6200
